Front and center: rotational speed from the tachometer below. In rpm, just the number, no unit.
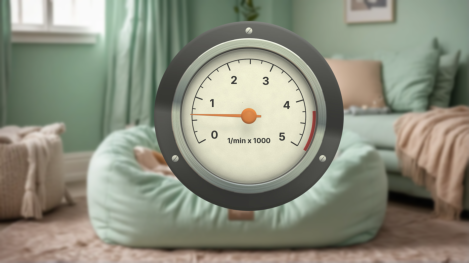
625
